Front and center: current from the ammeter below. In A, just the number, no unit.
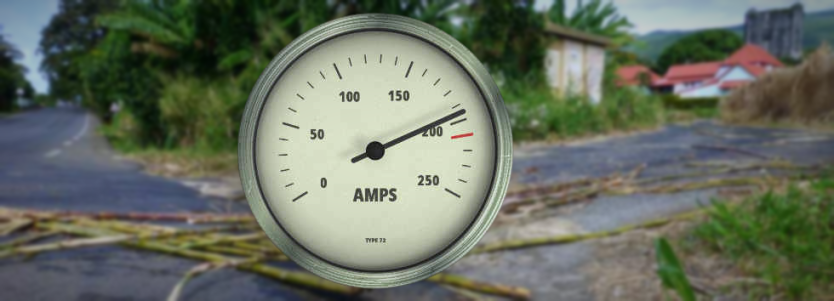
195
